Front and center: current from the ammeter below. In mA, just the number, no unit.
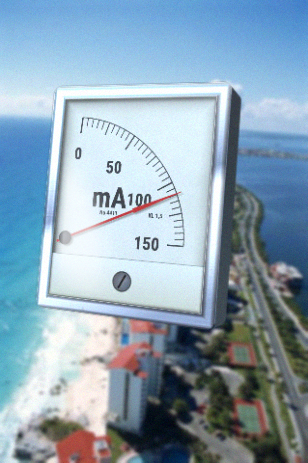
110
